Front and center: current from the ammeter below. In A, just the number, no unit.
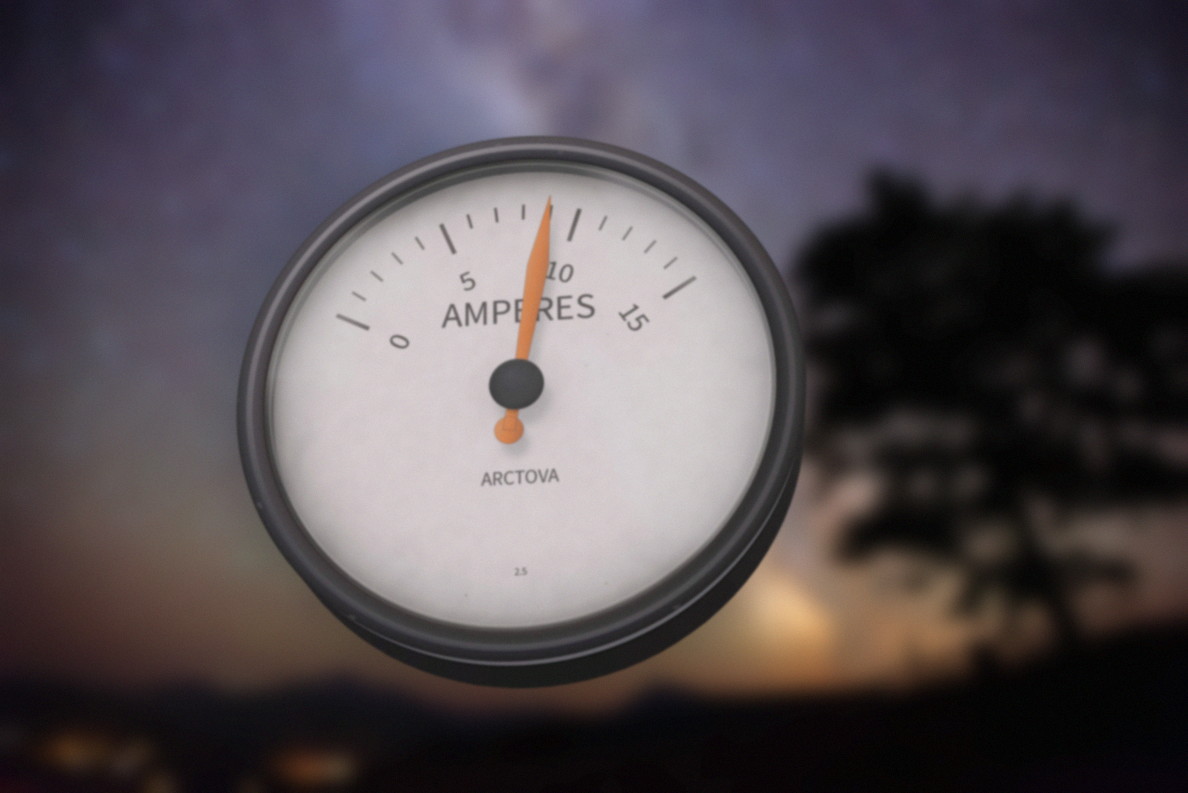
9
